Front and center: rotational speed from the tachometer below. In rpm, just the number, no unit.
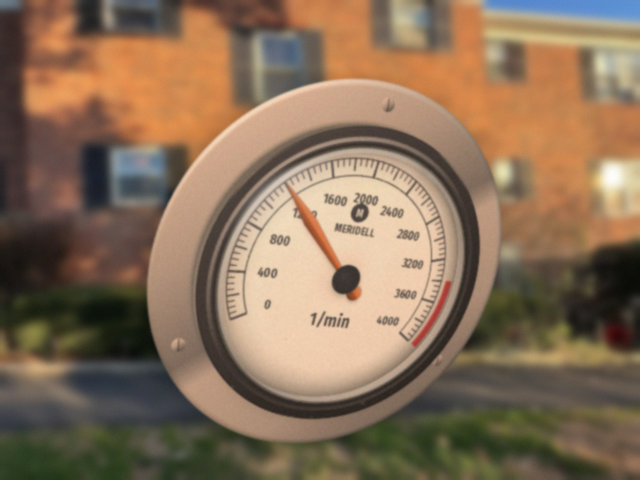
1200
